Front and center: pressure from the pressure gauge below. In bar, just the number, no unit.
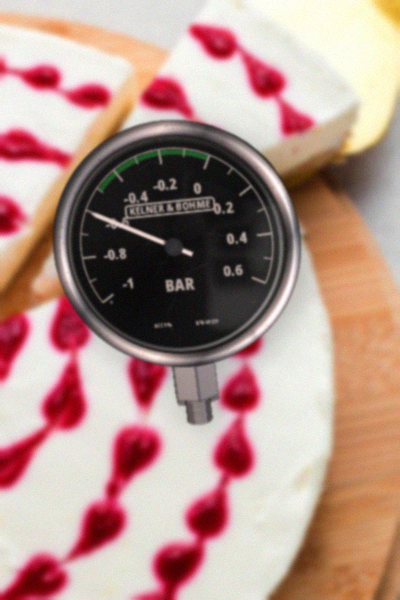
-0.6
